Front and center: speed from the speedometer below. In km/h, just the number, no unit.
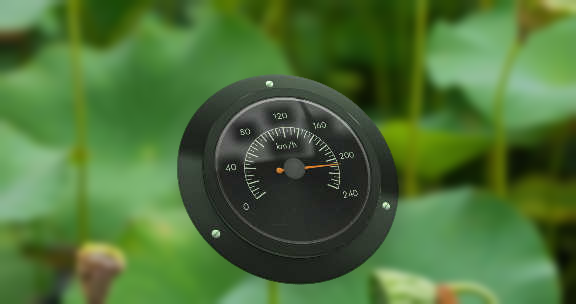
210
